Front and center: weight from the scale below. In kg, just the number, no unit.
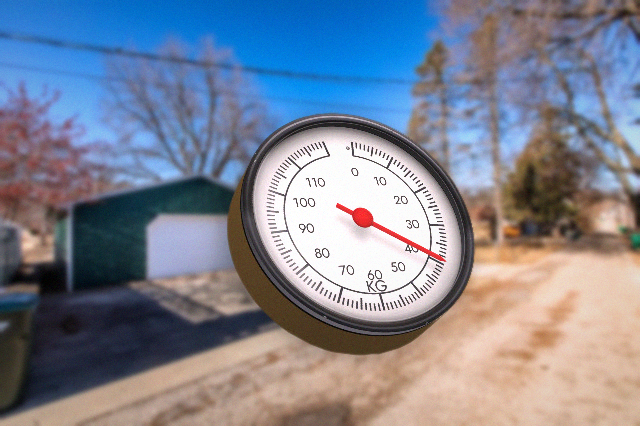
40
